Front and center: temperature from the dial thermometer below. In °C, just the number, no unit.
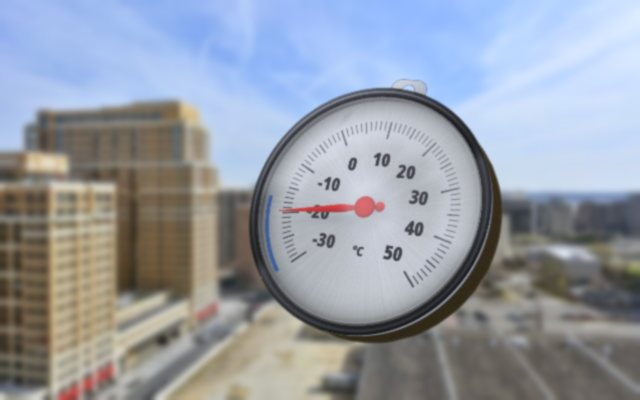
-20
